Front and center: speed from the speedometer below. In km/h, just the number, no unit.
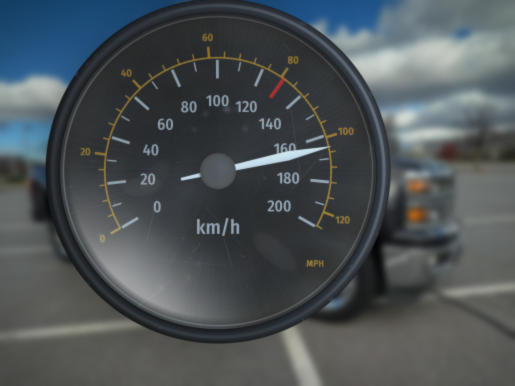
165
